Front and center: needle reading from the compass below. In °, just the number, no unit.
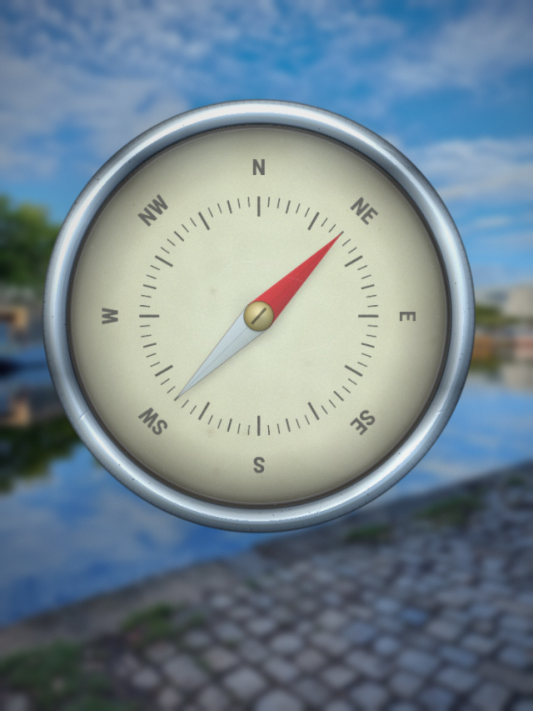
45
